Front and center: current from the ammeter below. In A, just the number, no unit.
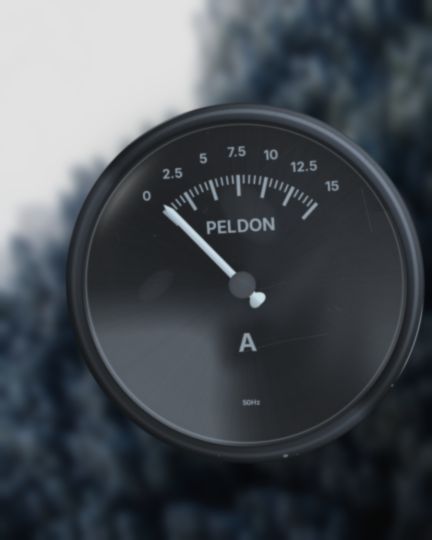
0.5
